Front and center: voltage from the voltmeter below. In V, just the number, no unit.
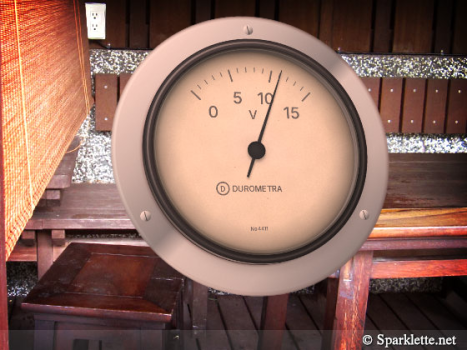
11
